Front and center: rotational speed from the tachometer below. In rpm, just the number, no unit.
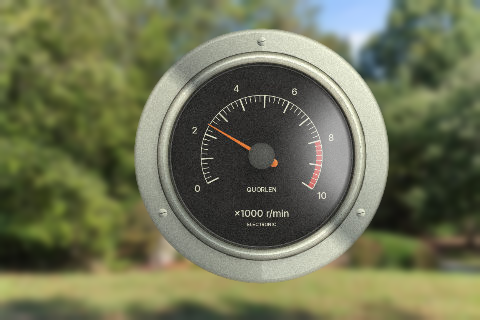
2400
